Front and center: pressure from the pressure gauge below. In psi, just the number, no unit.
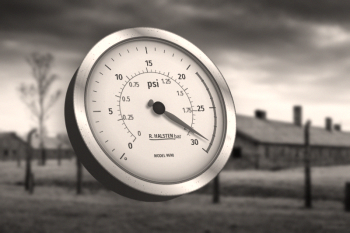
29
